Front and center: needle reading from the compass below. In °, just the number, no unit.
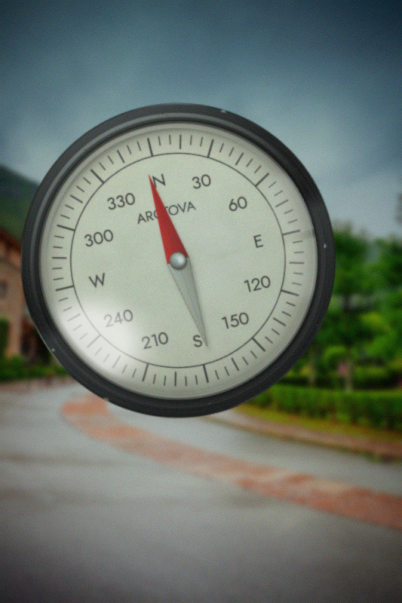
355
